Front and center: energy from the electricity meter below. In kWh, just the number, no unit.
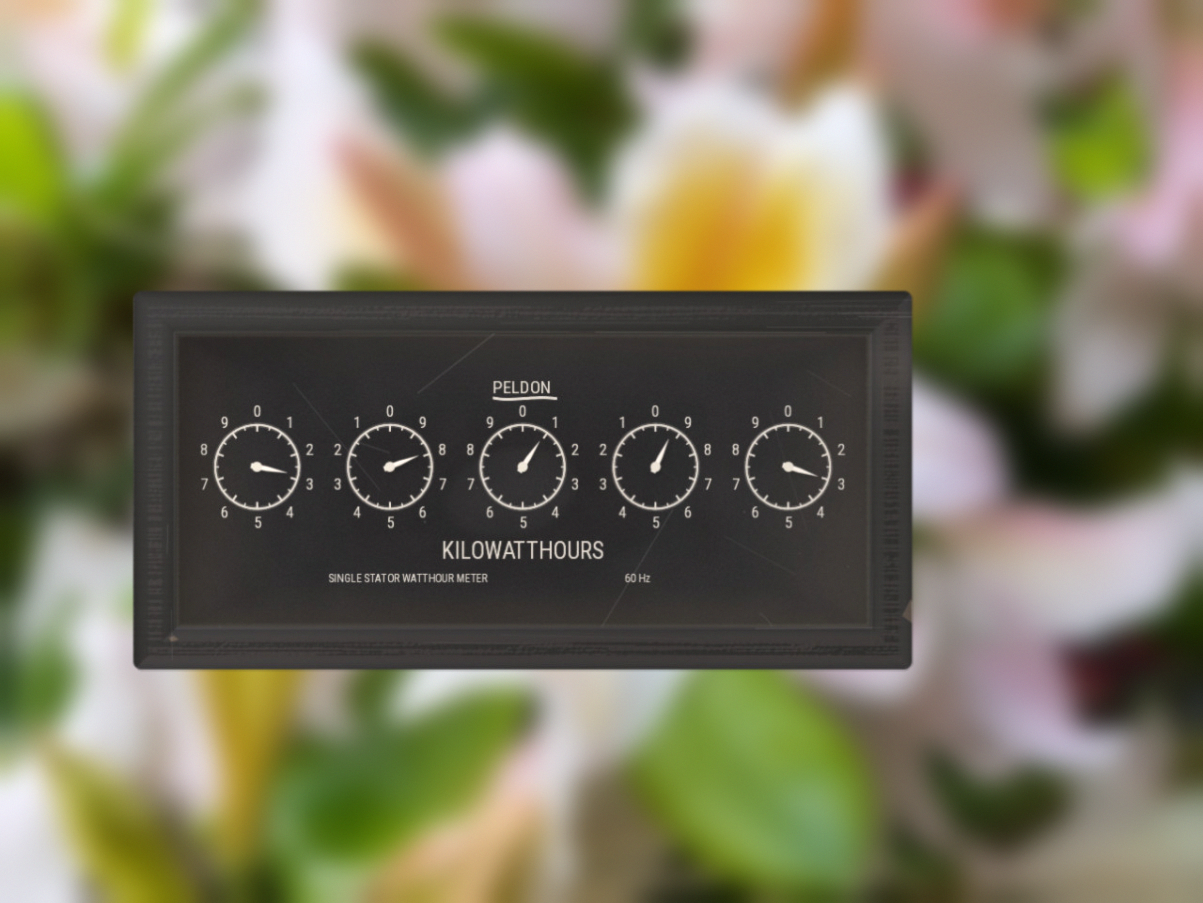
28093
